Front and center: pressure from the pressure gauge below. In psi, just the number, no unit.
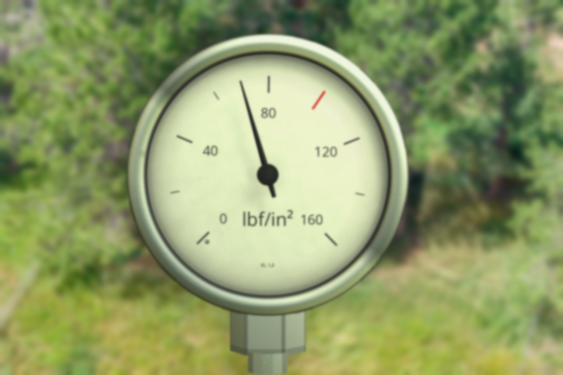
70
